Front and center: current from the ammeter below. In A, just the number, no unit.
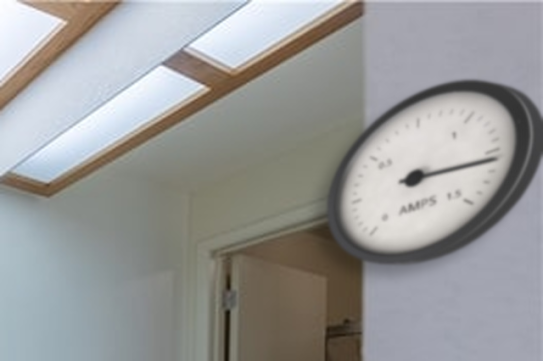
1.3
